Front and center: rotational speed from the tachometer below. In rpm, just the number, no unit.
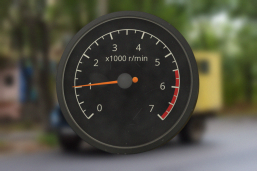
1000
